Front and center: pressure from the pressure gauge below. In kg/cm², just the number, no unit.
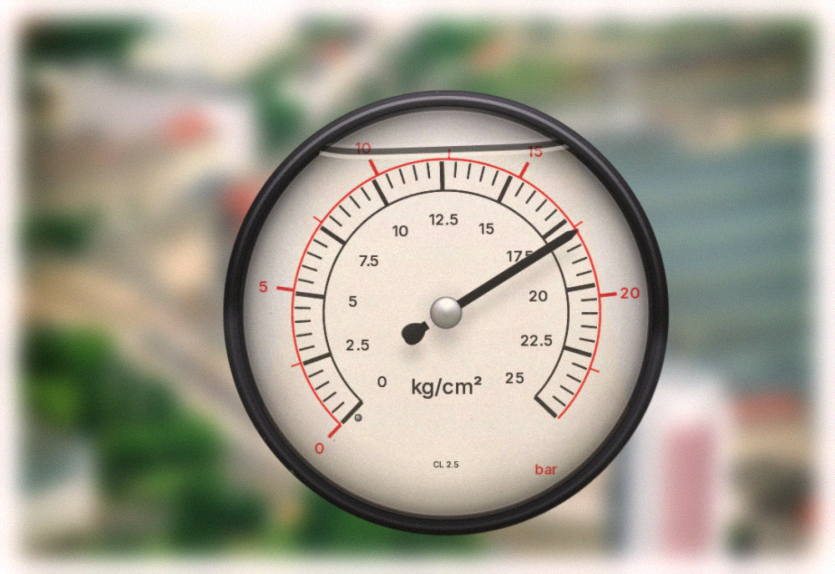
18
